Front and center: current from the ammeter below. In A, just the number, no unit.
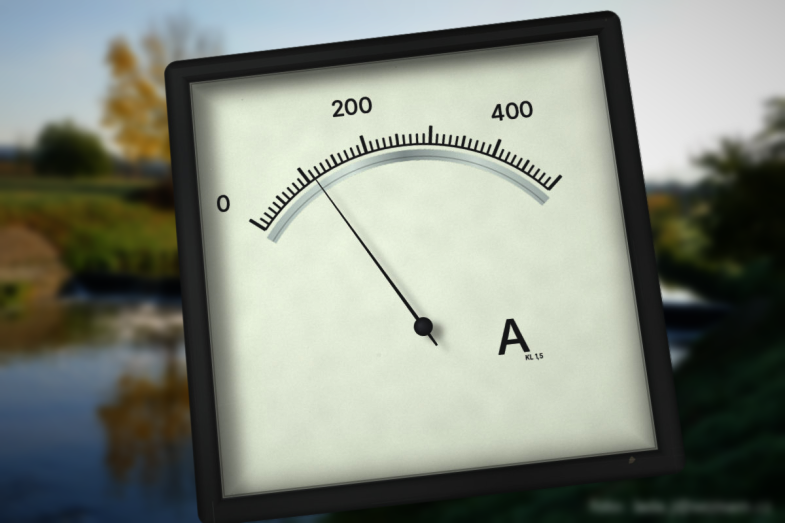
110
